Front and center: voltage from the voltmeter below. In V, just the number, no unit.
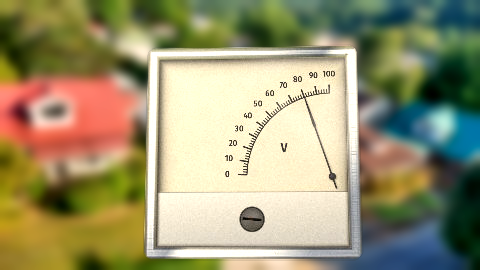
80
